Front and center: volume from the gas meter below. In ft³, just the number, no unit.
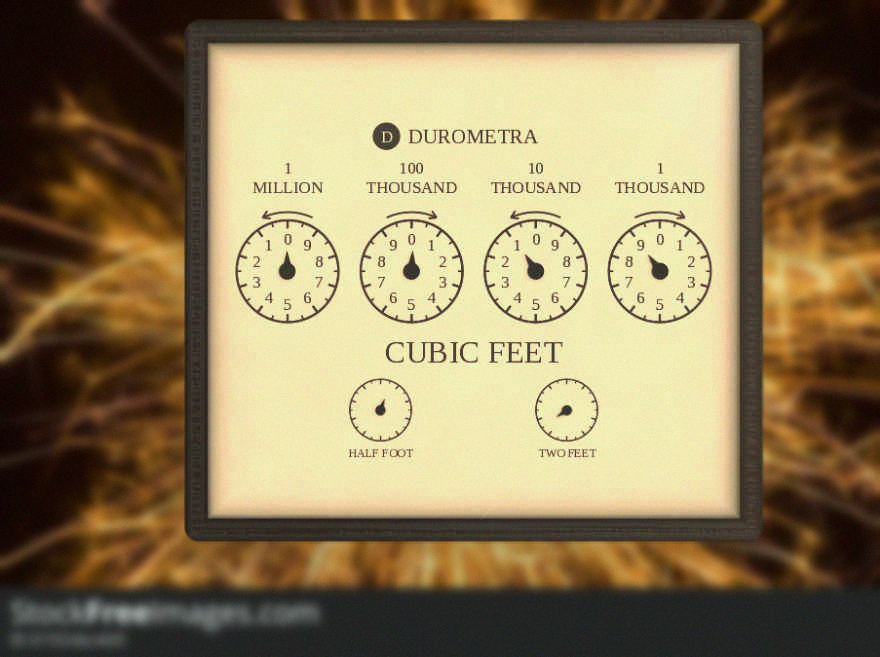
900
